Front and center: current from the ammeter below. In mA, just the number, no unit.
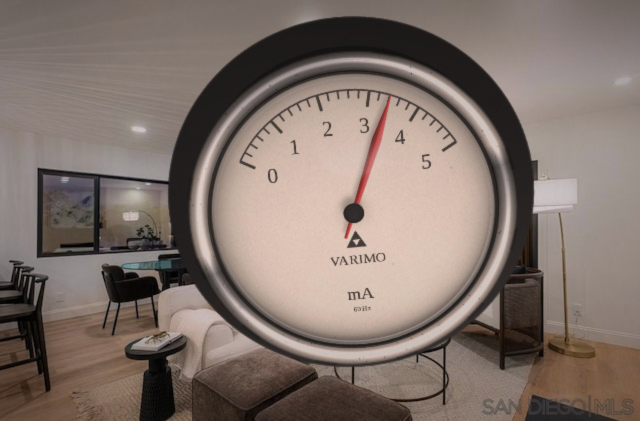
3.4
